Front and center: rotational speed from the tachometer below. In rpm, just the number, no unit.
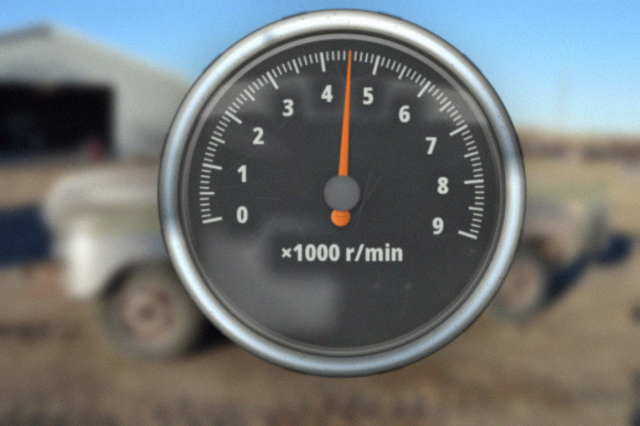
4500
